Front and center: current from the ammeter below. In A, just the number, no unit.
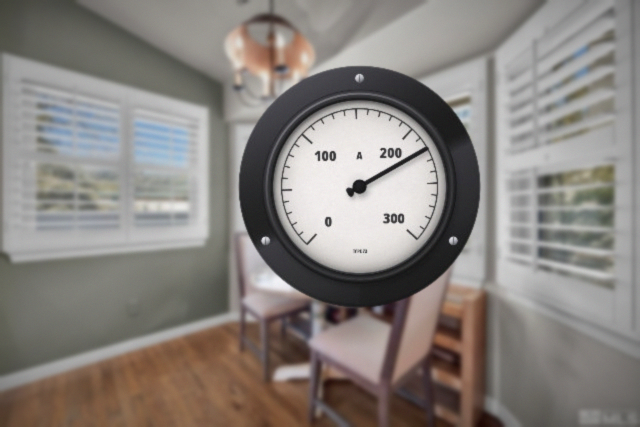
220
